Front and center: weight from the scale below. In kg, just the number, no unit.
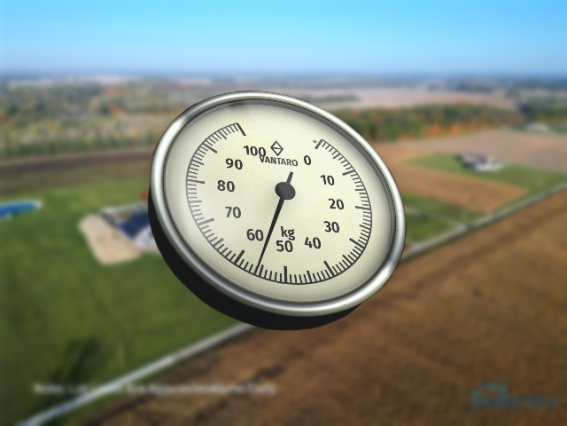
56
